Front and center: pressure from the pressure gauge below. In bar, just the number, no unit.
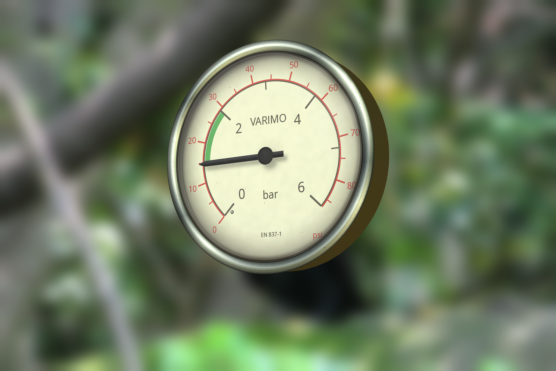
1
